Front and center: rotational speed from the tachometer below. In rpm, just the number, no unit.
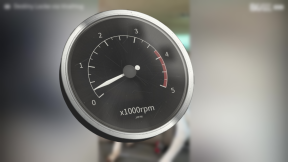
250
